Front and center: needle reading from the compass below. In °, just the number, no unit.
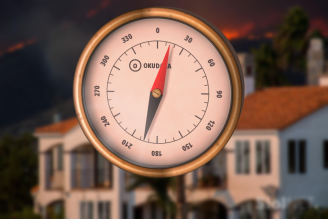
15
